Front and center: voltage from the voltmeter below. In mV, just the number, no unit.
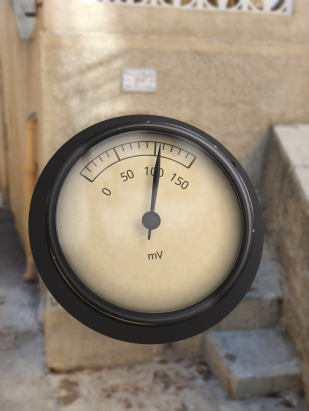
105
